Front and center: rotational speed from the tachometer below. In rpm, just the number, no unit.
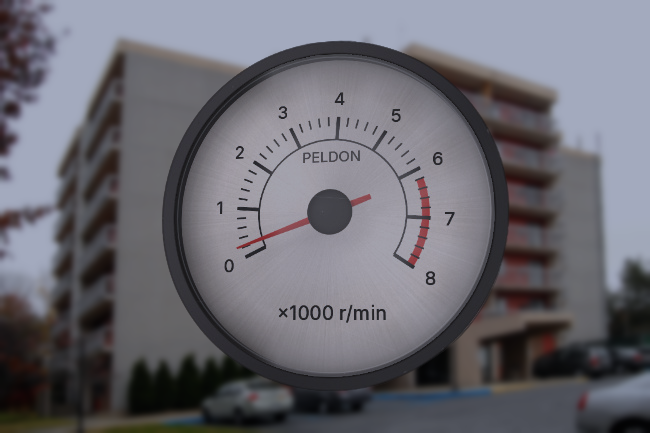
200
